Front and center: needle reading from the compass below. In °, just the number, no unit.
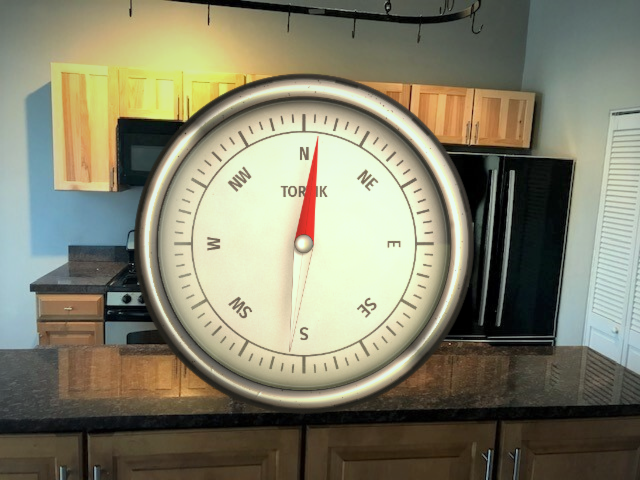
7.5
